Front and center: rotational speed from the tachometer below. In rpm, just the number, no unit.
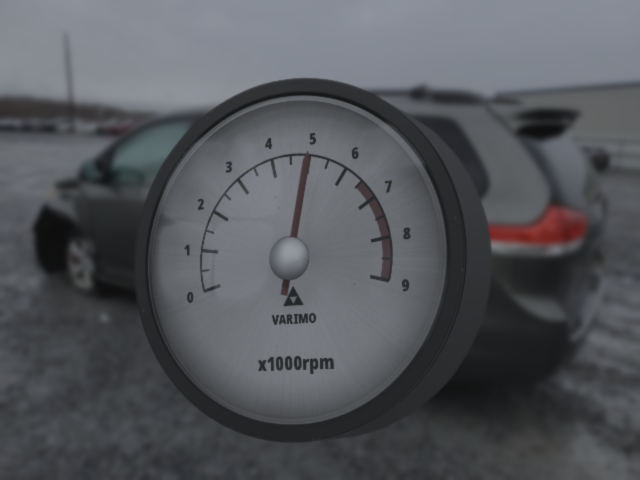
5000
